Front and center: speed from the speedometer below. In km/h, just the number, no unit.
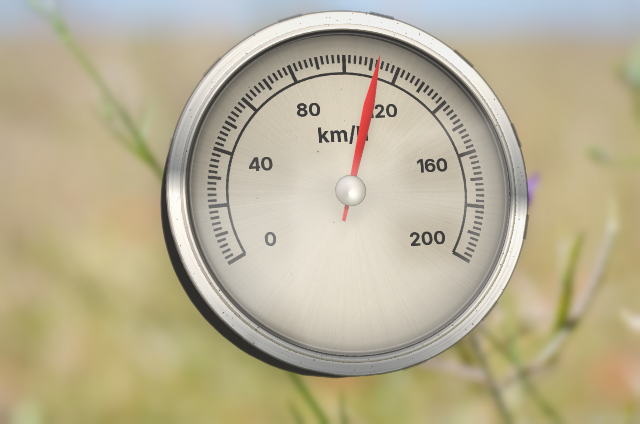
112
